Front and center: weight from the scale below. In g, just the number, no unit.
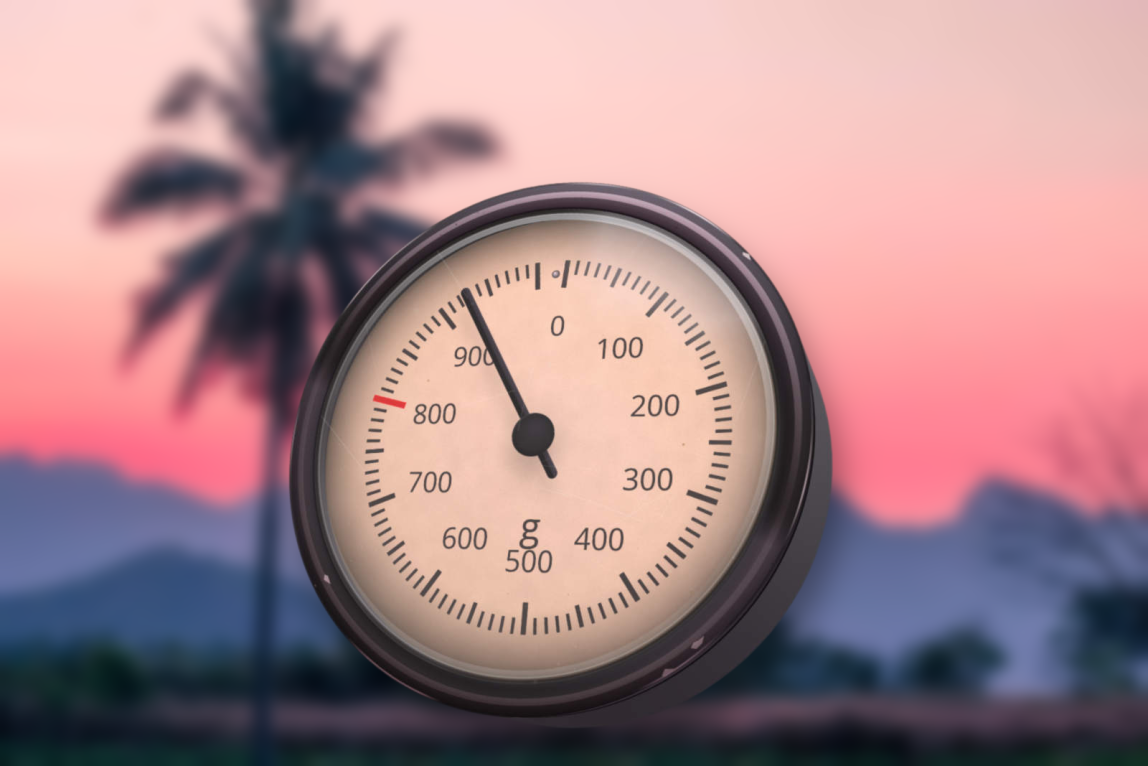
930
